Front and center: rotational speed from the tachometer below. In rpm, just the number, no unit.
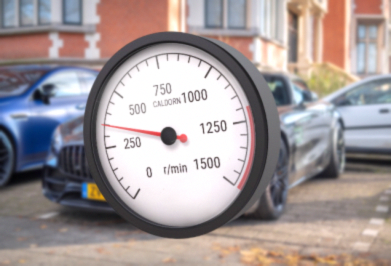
350
